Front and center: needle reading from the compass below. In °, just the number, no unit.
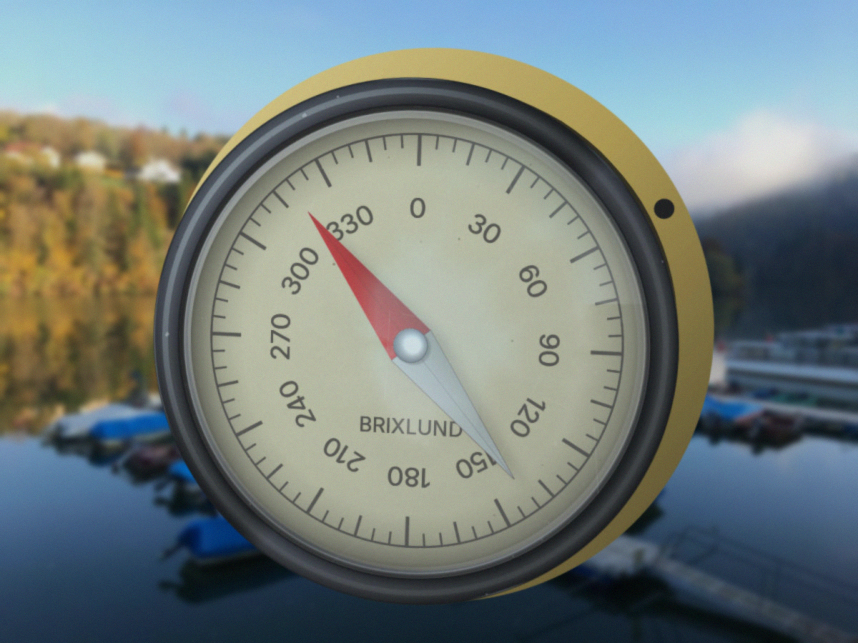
320
